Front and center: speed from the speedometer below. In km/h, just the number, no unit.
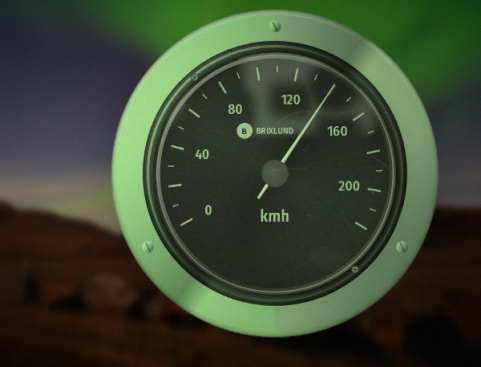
140
